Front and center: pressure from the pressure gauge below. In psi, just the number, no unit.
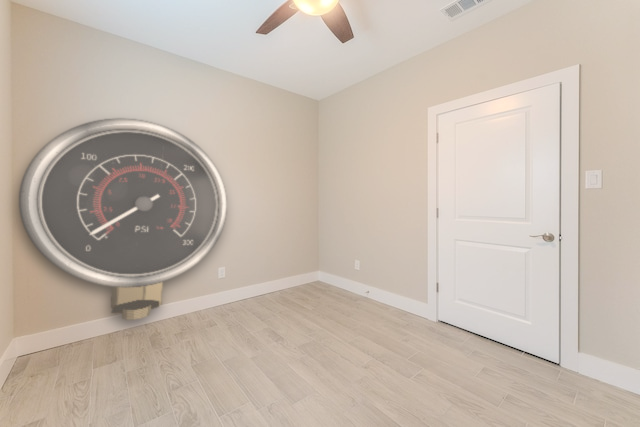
10
